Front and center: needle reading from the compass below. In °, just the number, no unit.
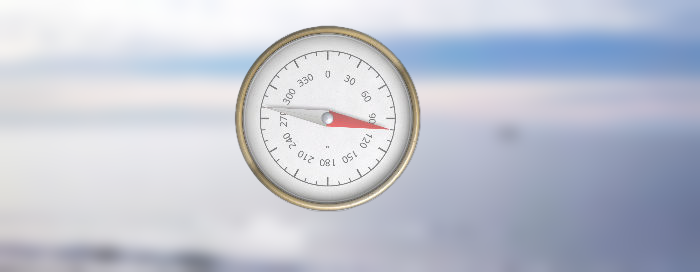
100
